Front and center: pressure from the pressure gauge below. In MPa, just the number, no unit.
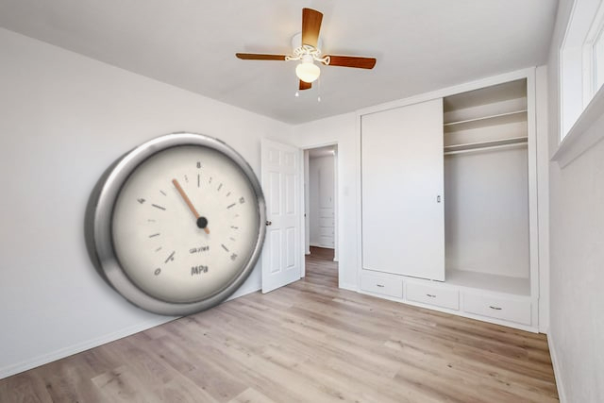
6
